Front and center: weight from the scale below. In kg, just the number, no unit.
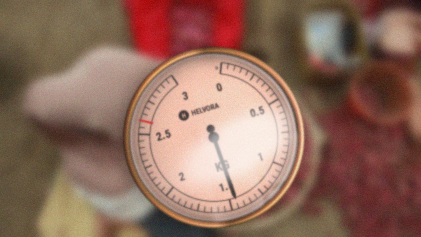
1.45
